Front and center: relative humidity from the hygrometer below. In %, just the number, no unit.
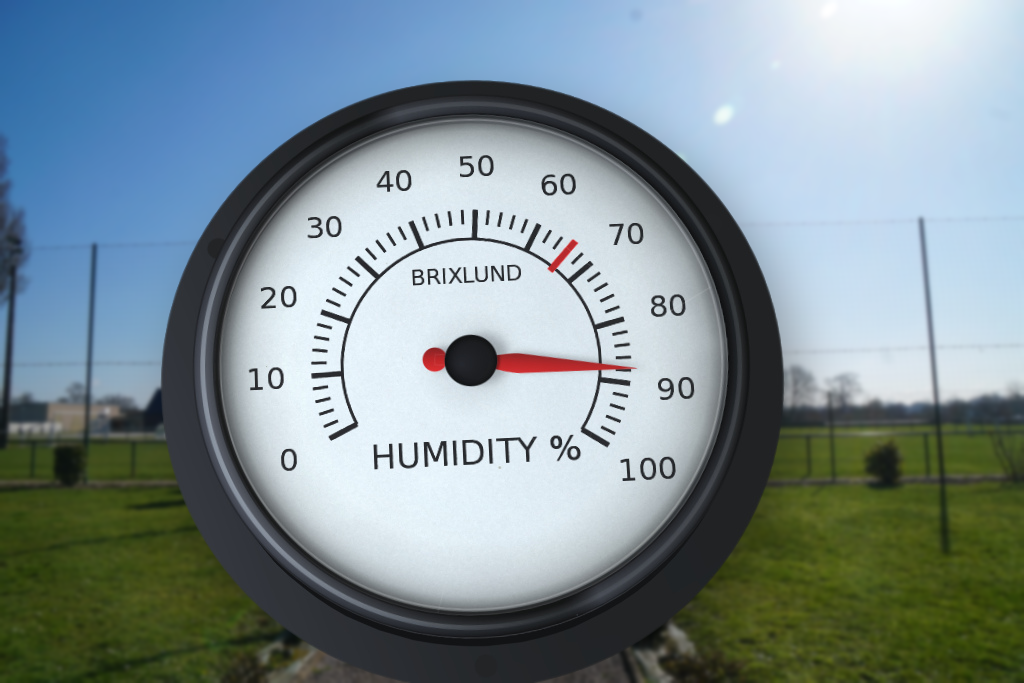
88
